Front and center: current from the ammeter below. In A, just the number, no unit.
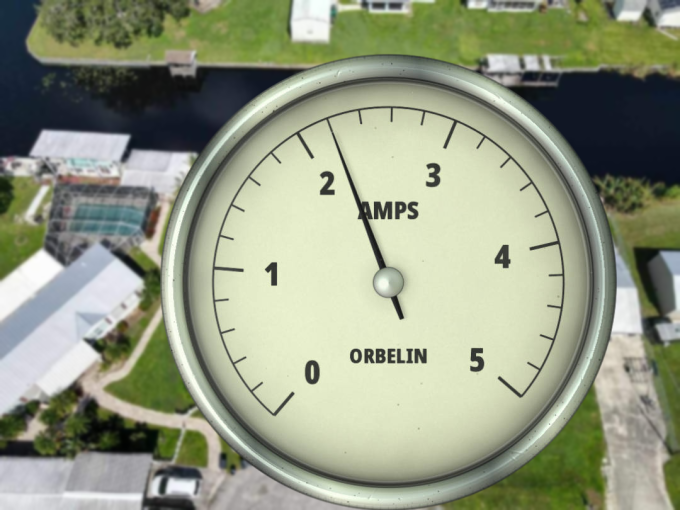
2.2
